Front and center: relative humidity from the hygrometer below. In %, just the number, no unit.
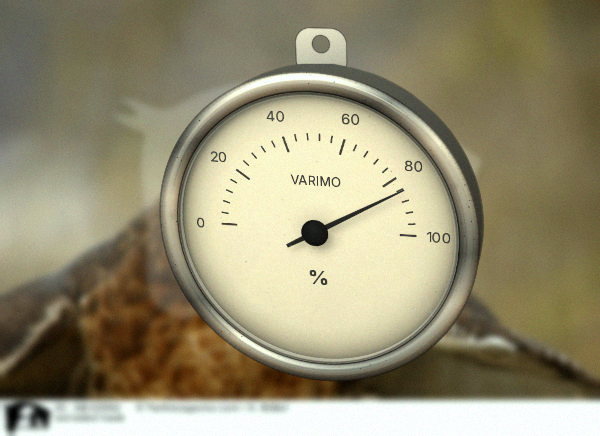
84
